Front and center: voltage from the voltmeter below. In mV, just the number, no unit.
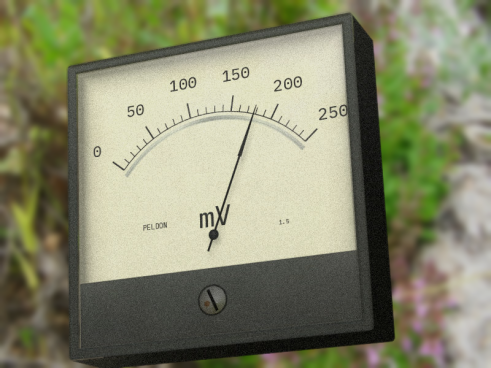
180
